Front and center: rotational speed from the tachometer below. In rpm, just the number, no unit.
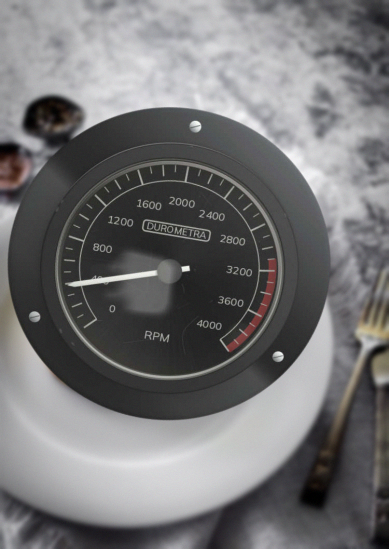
400
